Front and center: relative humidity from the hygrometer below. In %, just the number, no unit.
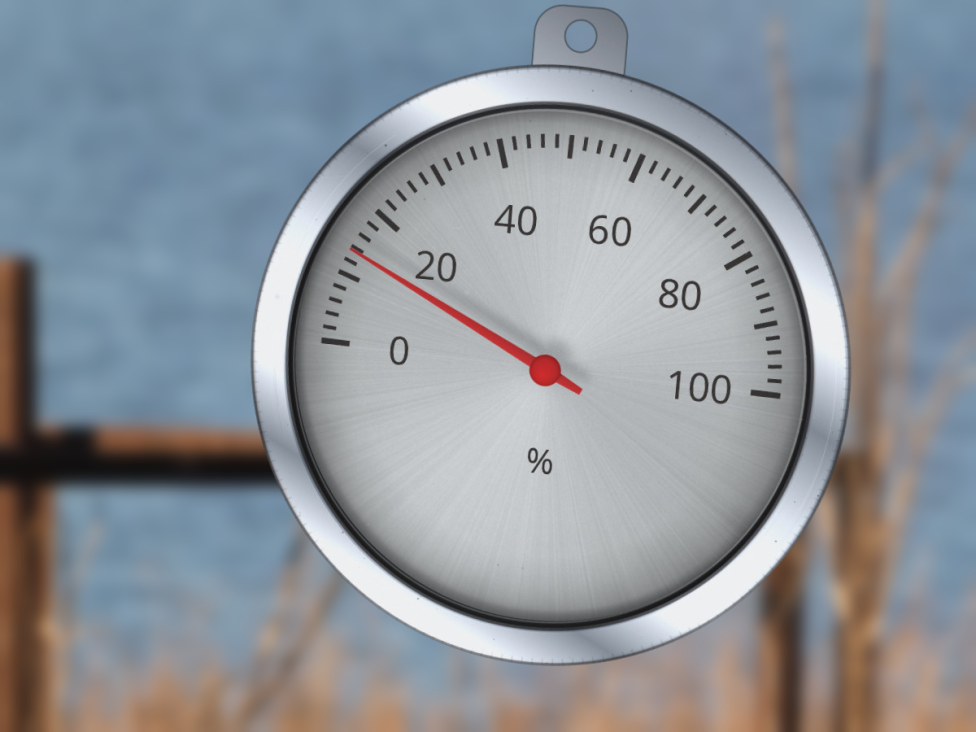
14
